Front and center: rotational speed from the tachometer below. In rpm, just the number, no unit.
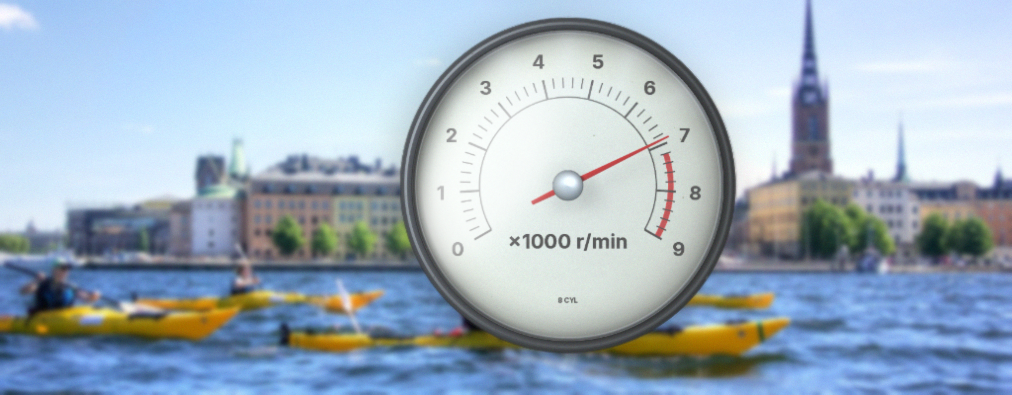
6900
